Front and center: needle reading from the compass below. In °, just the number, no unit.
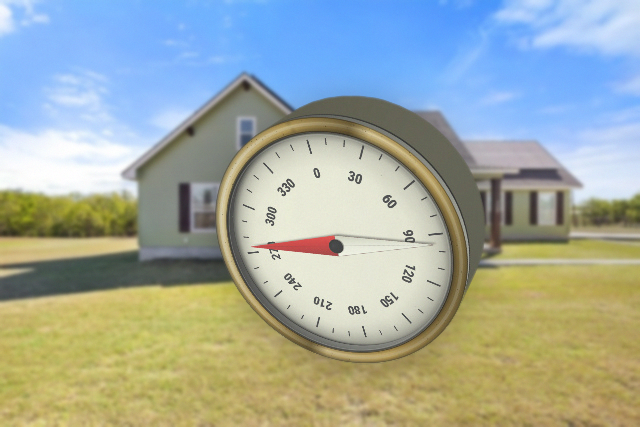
275
